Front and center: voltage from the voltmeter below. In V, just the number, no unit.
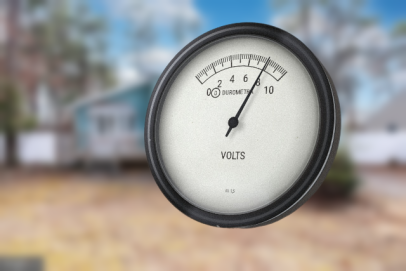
8
